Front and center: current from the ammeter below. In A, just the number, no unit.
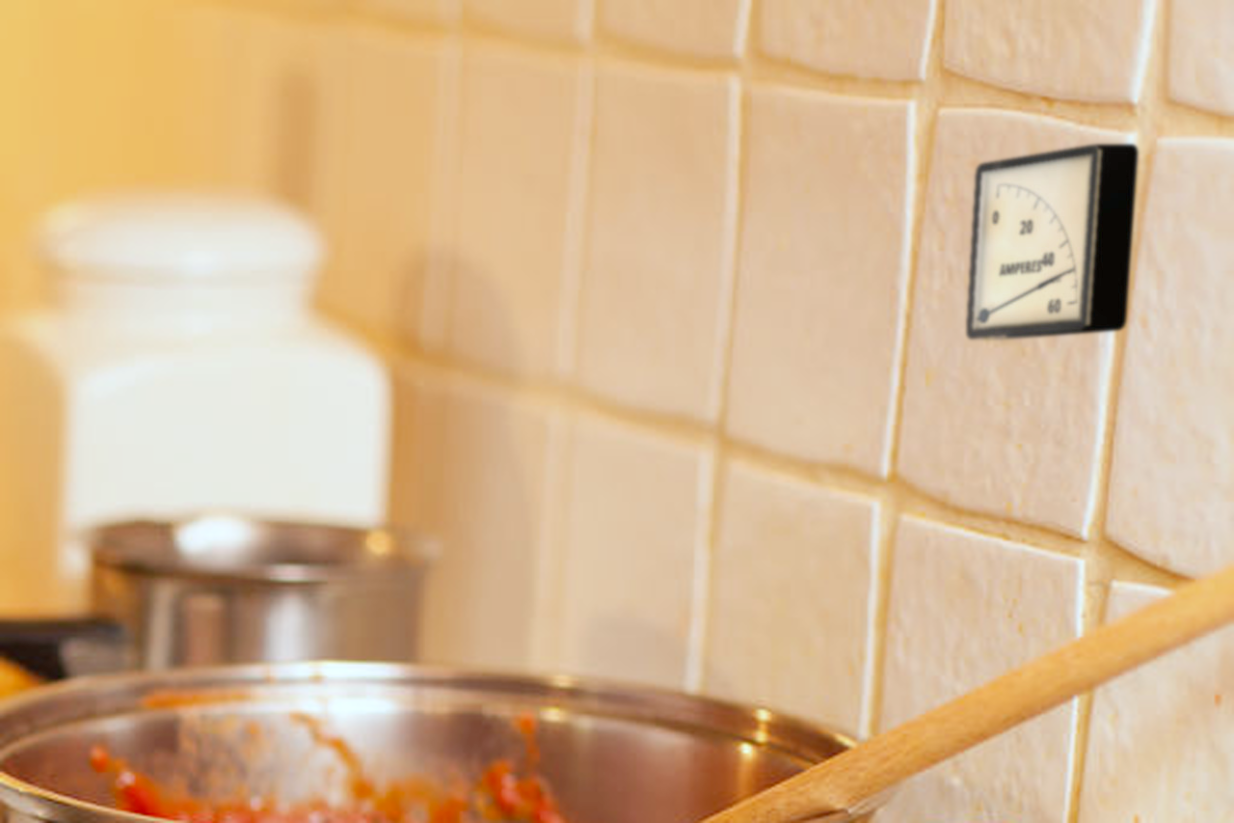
50
